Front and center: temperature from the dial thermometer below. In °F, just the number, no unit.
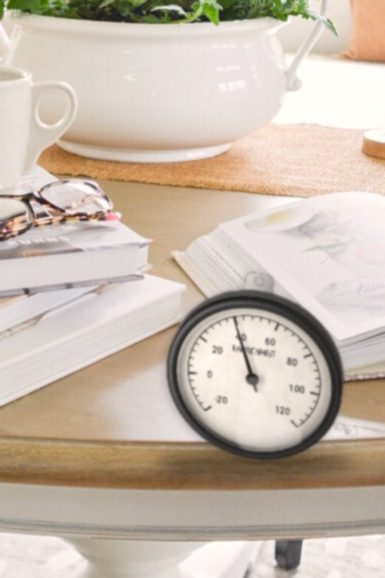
40
